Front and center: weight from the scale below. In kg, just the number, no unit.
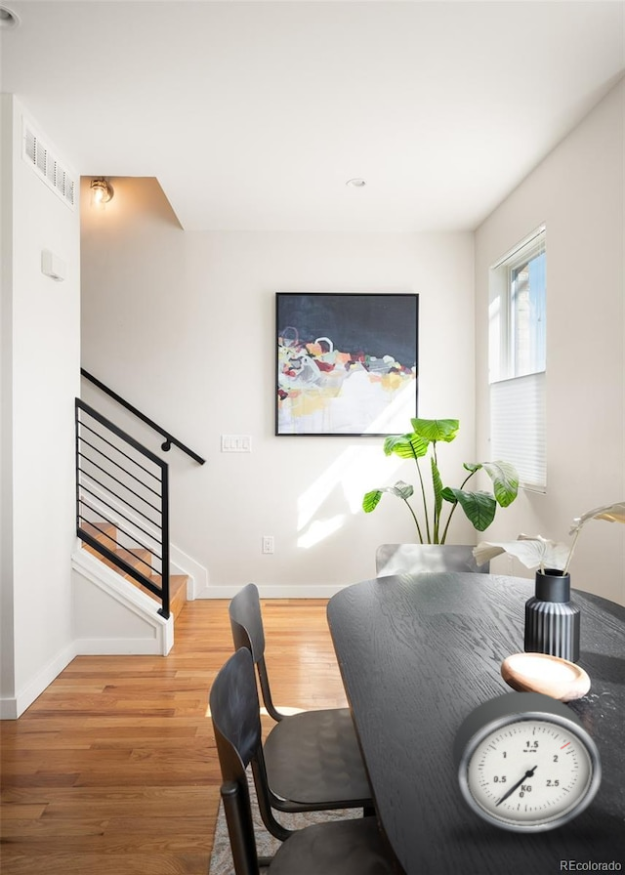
0.25
